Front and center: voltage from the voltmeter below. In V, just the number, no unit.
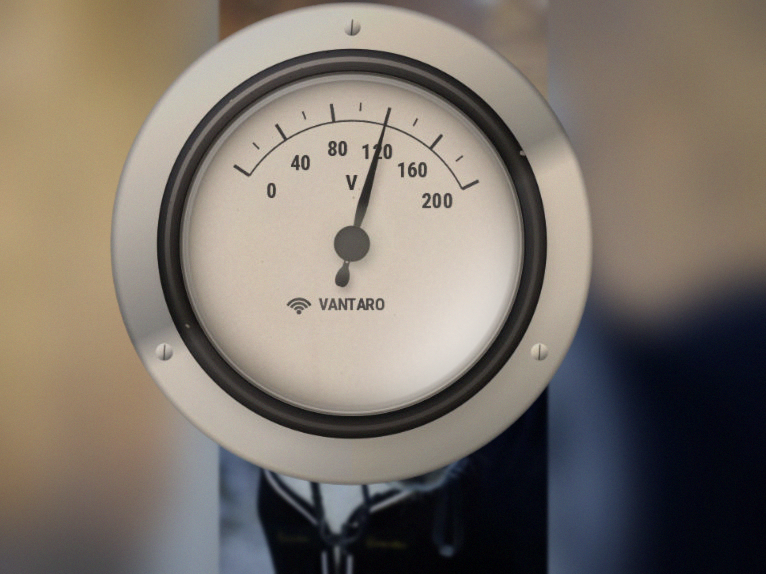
120
